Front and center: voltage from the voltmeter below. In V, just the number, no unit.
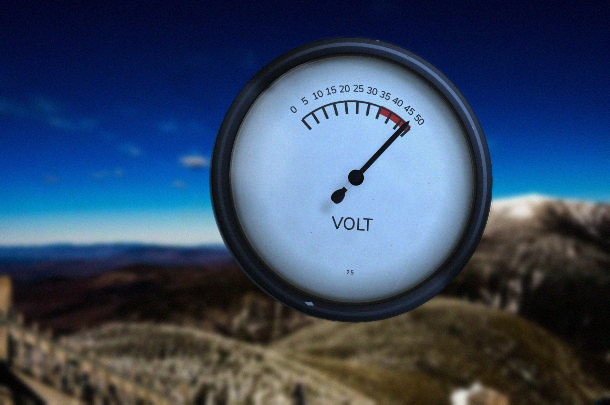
47.5
